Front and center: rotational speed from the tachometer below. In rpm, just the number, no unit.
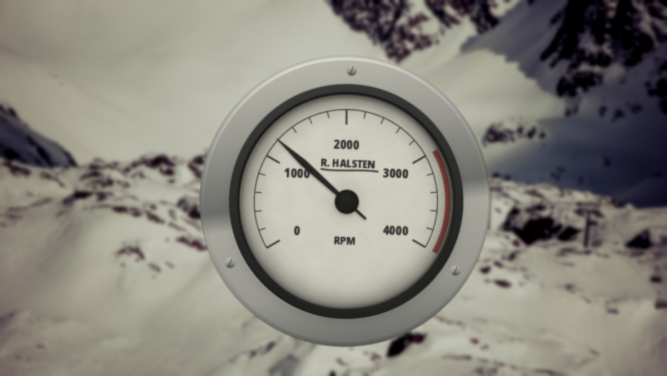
1200
